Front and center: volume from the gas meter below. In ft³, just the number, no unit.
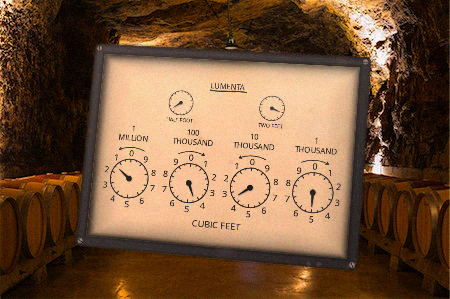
143500
